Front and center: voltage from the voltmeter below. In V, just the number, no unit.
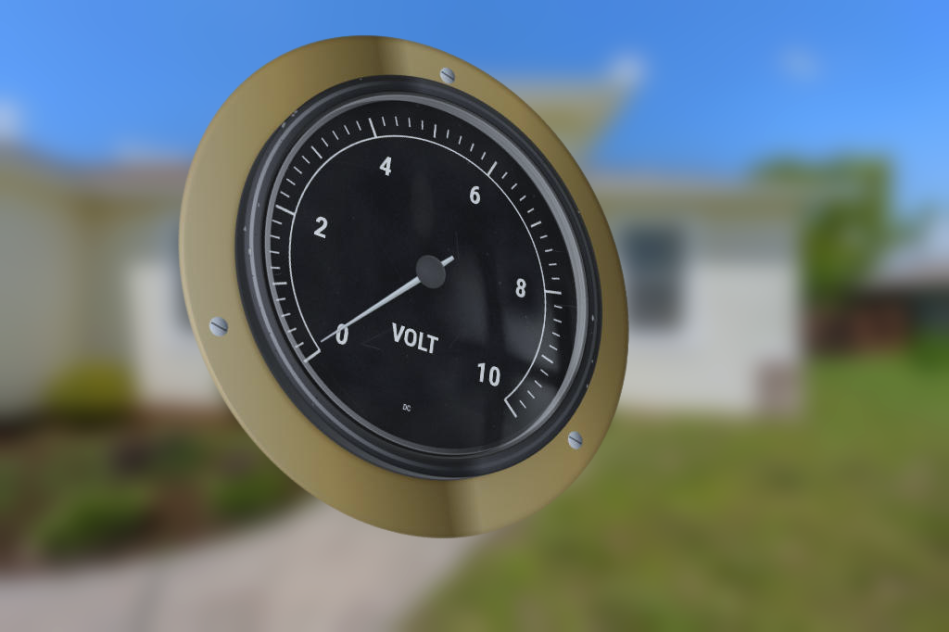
0.1
